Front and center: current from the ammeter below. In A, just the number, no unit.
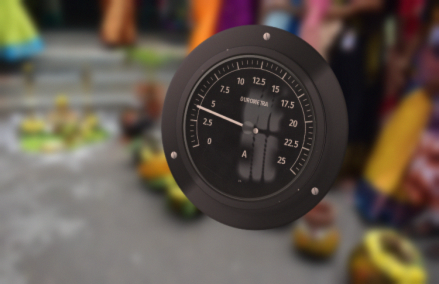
4
